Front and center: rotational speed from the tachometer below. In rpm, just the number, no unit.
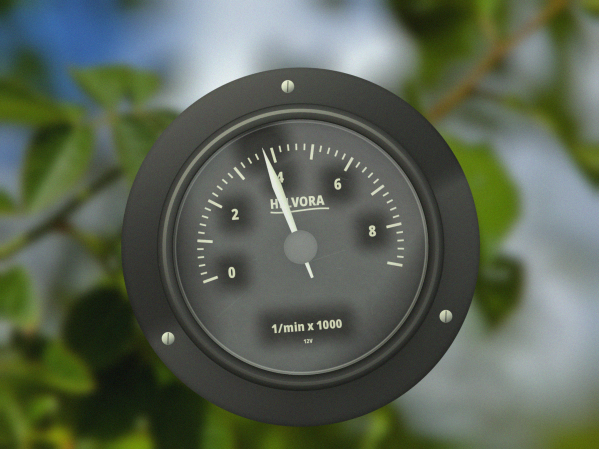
3800
